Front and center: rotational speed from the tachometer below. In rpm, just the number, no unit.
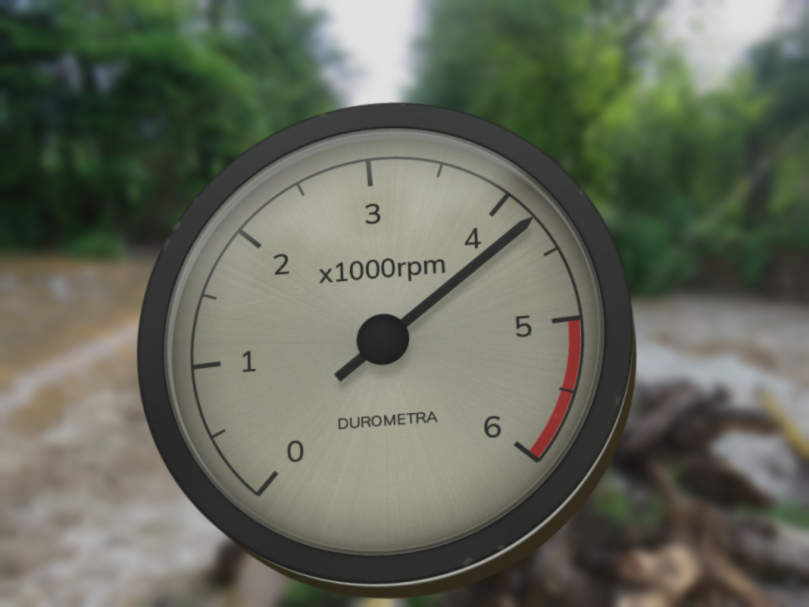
4250
